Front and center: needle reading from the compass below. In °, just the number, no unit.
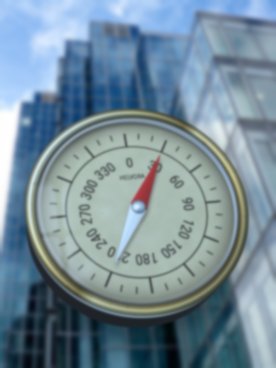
30
